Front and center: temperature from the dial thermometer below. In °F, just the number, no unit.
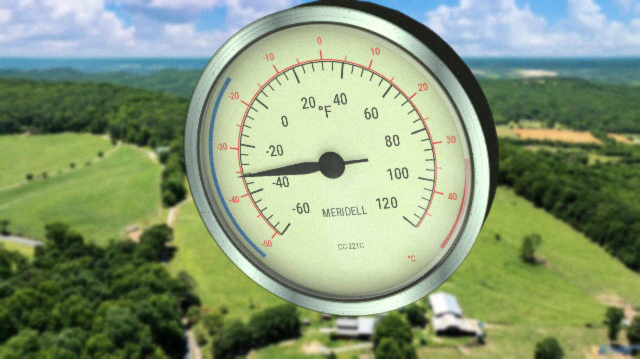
-32
